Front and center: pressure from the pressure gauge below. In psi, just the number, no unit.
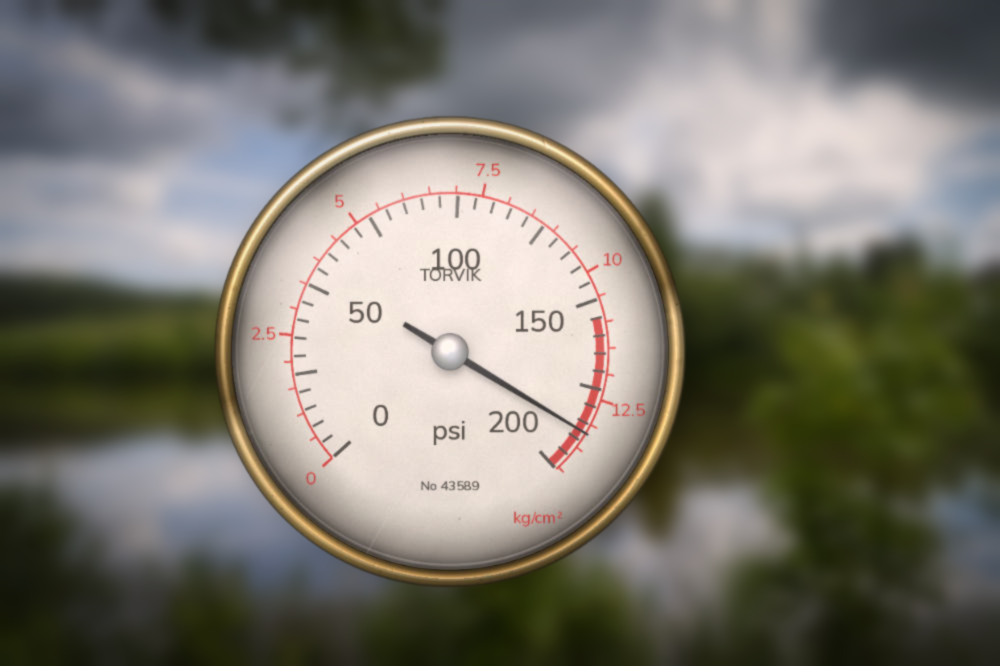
187.5
